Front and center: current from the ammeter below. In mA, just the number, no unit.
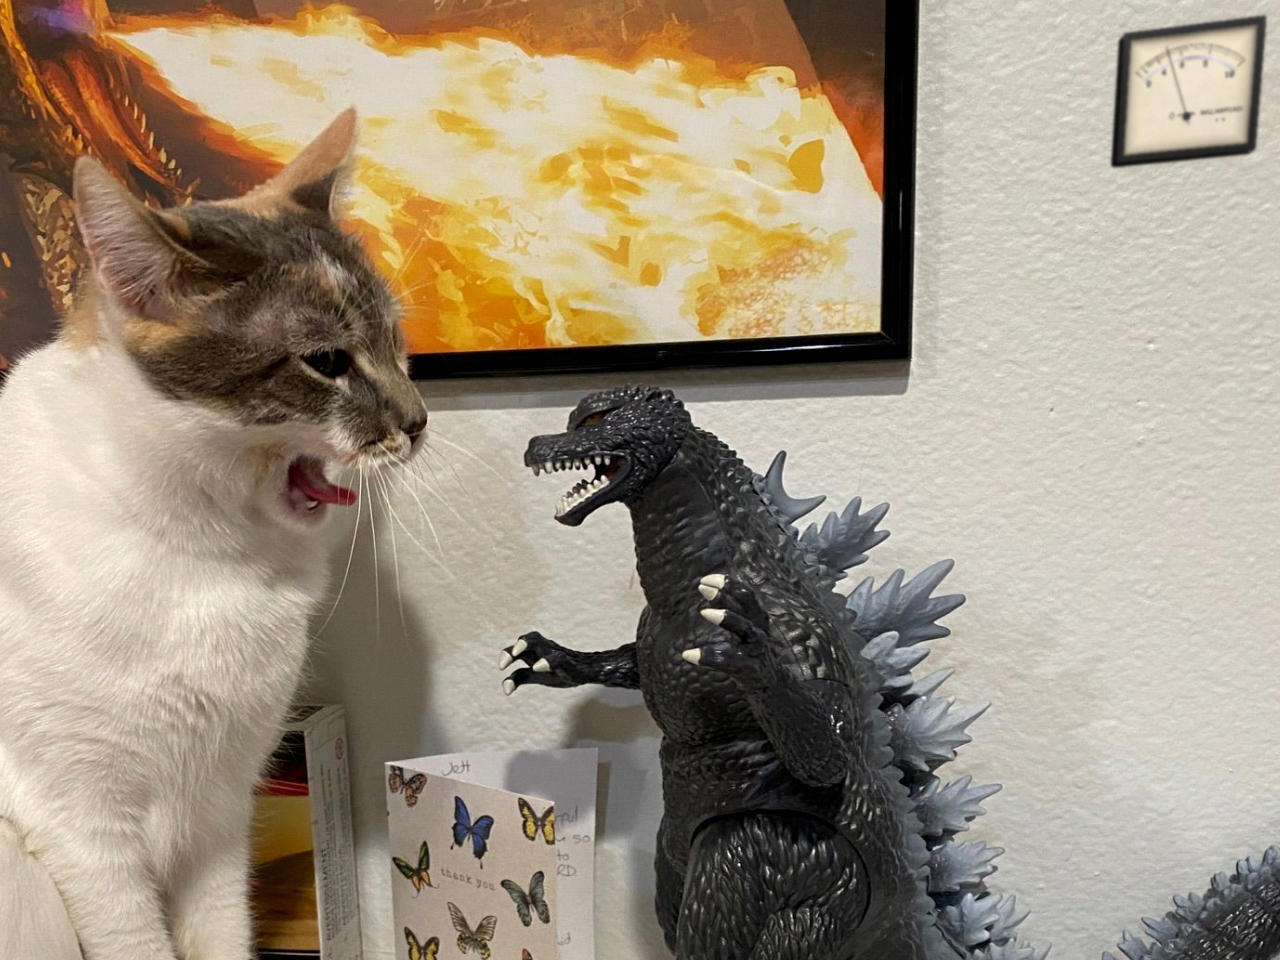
5
